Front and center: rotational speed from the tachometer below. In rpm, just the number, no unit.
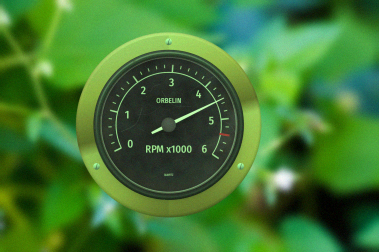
4500
